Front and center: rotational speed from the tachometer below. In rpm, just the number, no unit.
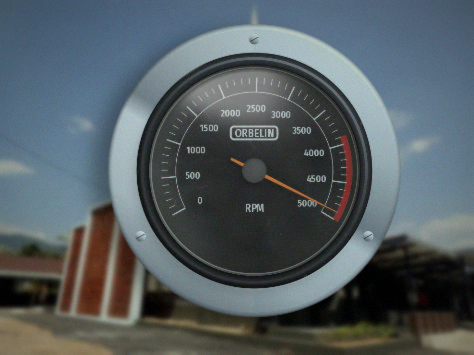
4900
